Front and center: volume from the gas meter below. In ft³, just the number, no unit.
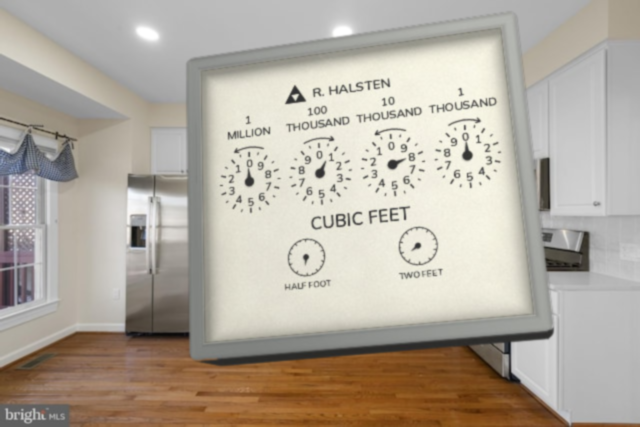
8000
